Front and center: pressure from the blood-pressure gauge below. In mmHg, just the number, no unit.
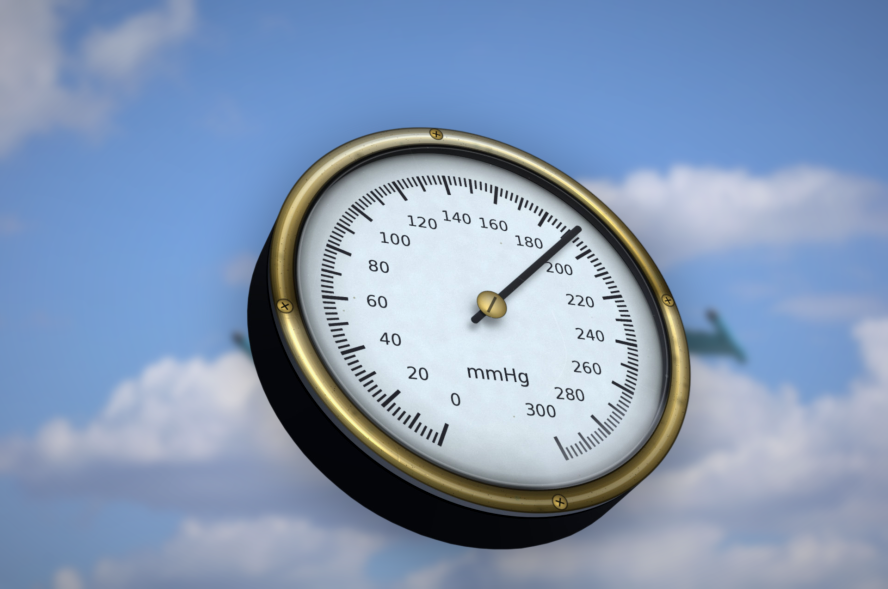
192
